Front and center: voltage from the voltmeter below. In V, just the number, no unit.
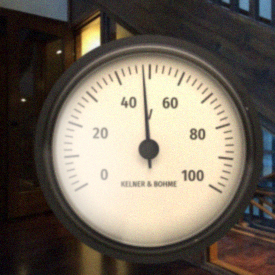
48
